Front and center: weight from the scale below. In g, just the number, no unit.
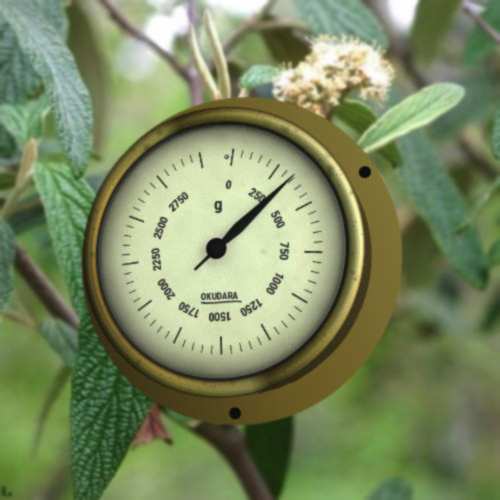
350
